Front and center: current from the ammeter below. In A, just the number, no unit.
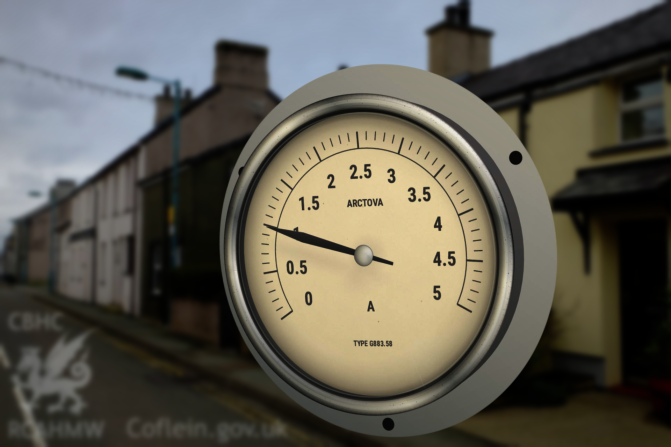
1
